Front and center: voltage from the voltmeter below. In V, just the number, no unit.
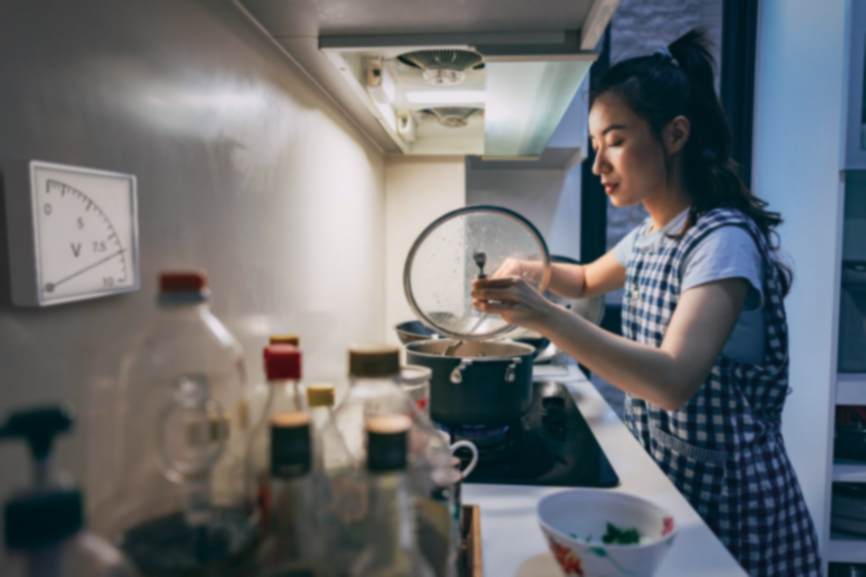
8.5
